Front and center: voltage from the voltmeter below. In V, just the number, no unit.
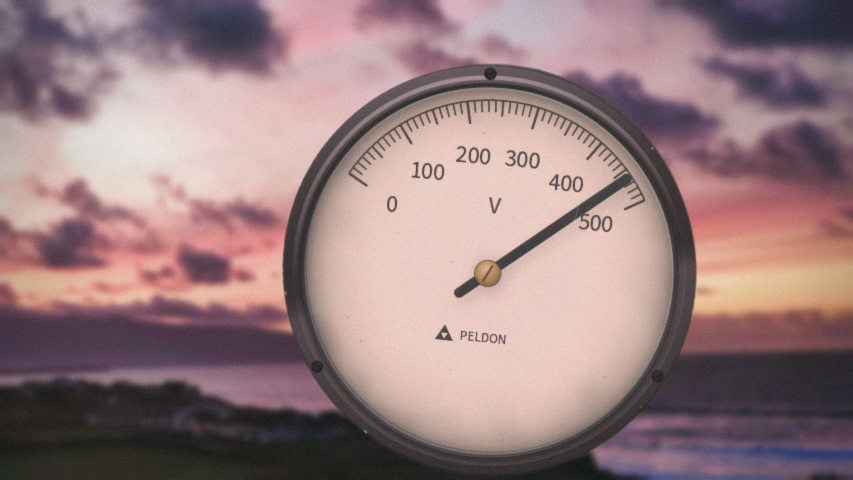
460
